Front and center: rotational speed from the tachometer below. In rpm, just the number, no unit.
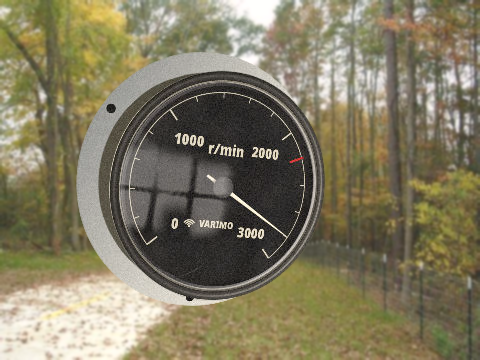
2800
